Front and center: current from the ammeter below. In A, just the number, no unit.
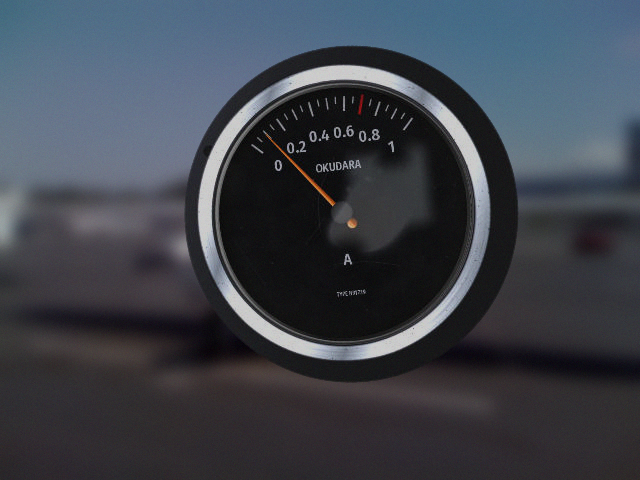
0.1
